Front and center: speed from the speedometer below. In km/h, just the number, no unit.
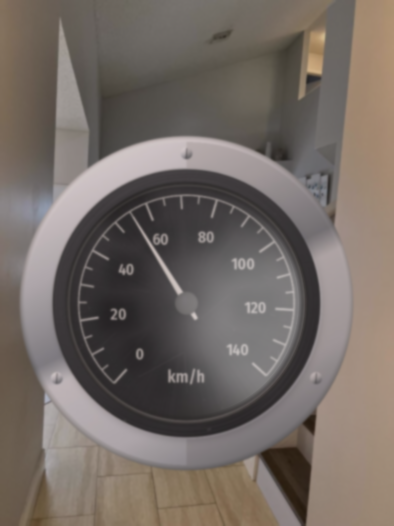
55
